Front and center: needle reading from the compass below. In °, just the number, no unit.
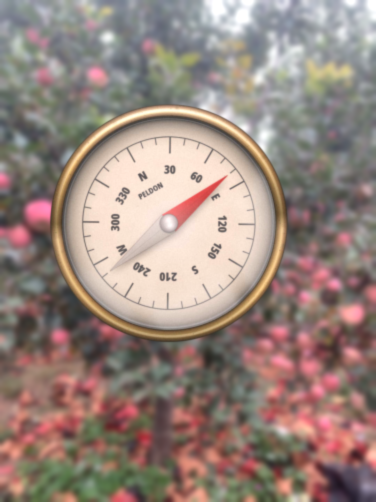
80
